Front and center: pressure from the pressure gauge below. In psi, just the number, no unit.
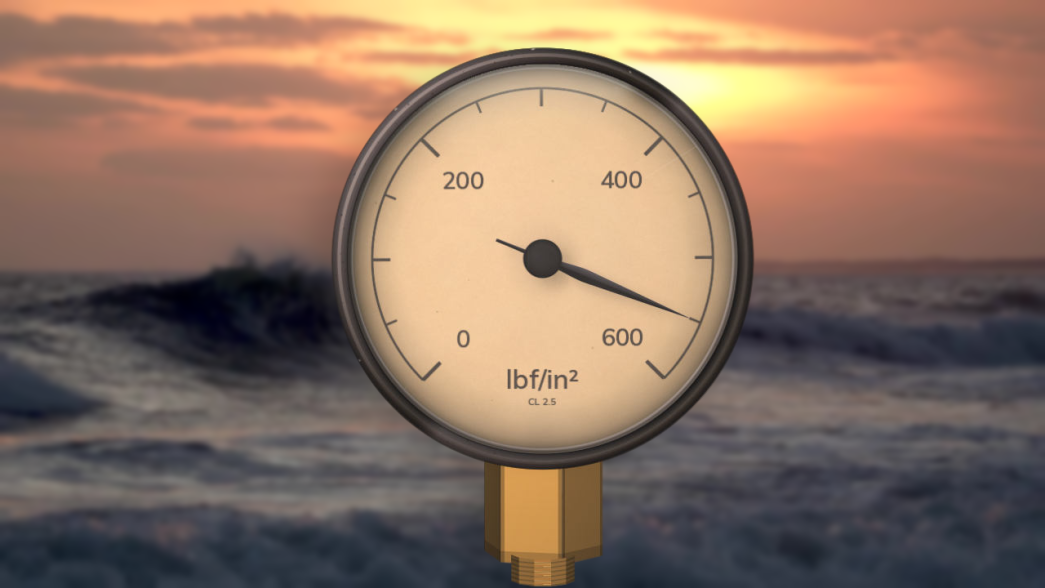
550
